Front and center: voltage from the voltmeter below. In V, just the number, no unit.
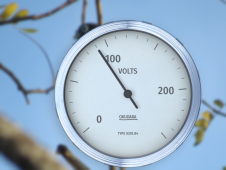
90
